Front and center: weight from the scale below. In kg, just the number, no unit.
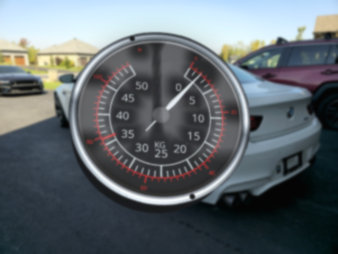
2
